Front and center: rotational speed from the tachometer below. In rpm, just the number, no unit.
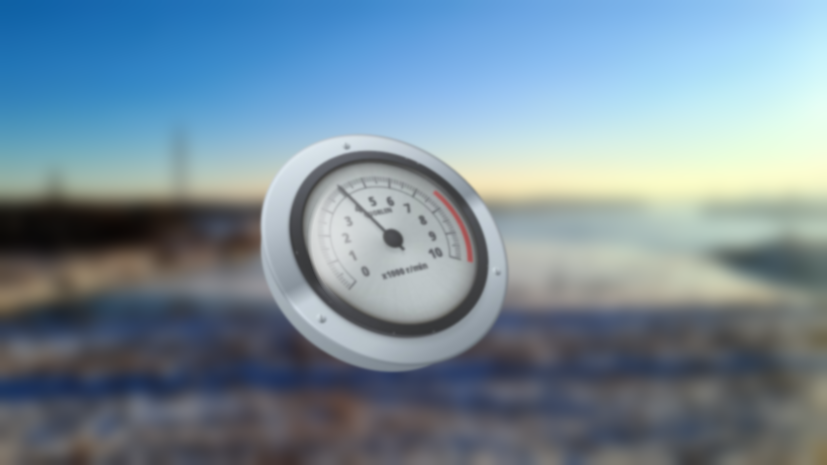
4000
